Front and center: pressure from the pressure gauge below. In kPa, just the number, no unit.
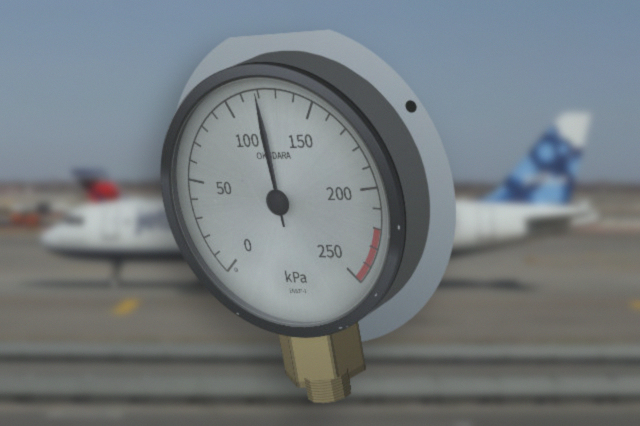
120
